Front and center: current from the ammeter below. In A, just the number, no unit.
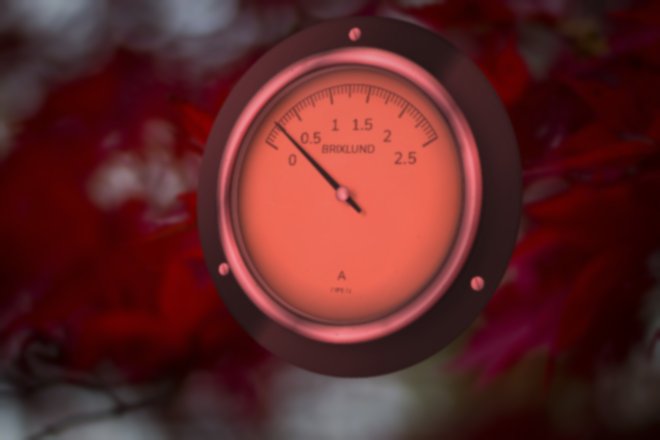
0.25
